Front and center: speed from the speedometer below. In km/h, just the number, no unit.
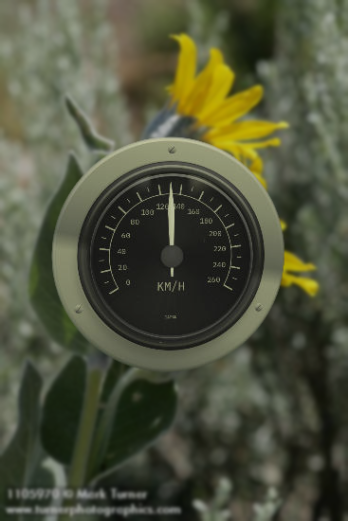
130
